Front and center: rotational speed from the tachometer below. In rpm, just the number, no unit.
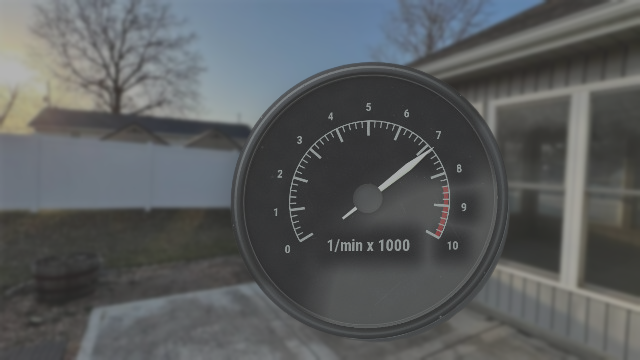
7200
